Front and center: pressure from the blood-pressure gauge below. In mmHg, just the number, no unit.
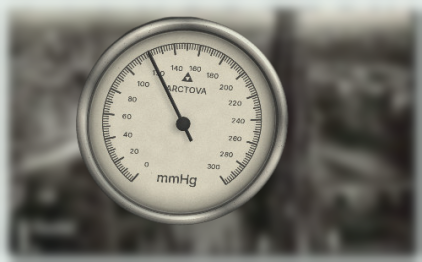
120
